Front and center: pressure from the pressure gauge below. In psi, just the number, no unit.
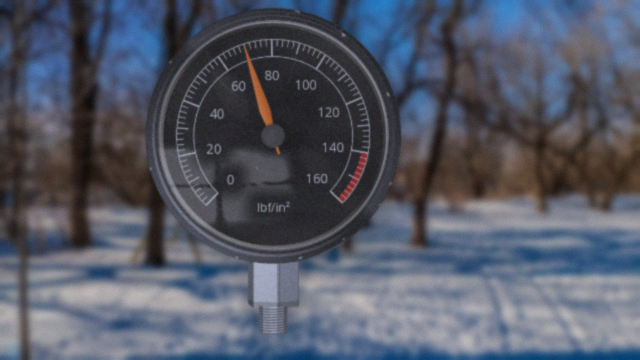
70
